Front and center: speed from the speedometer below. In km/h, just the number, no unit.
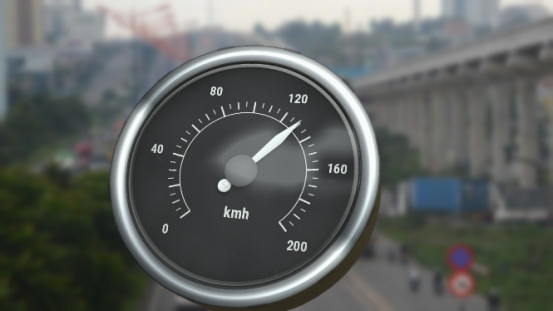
130
